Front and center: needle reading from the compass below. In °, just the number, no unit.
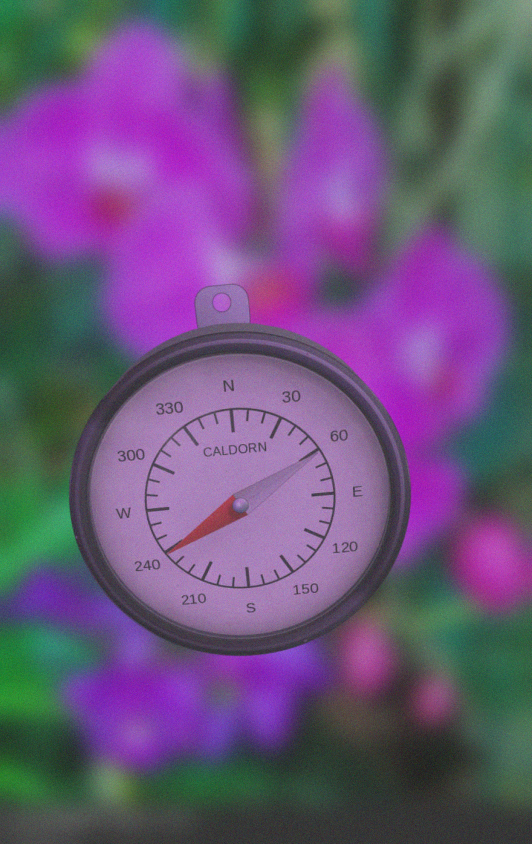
240
